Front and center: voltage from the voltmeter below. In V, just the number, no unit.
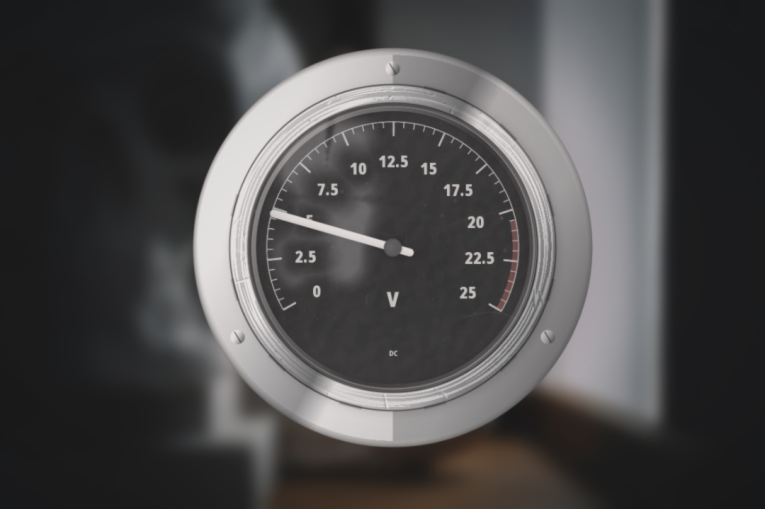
4.75
